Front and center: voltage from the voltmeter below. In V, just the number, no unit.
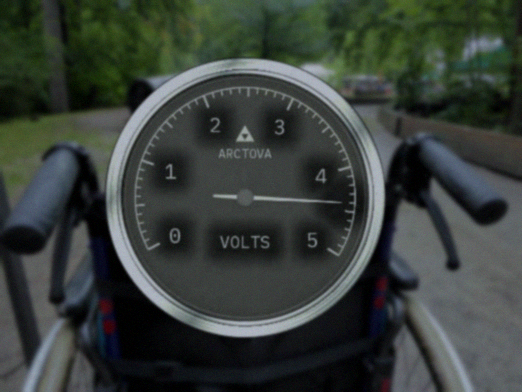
4.4
